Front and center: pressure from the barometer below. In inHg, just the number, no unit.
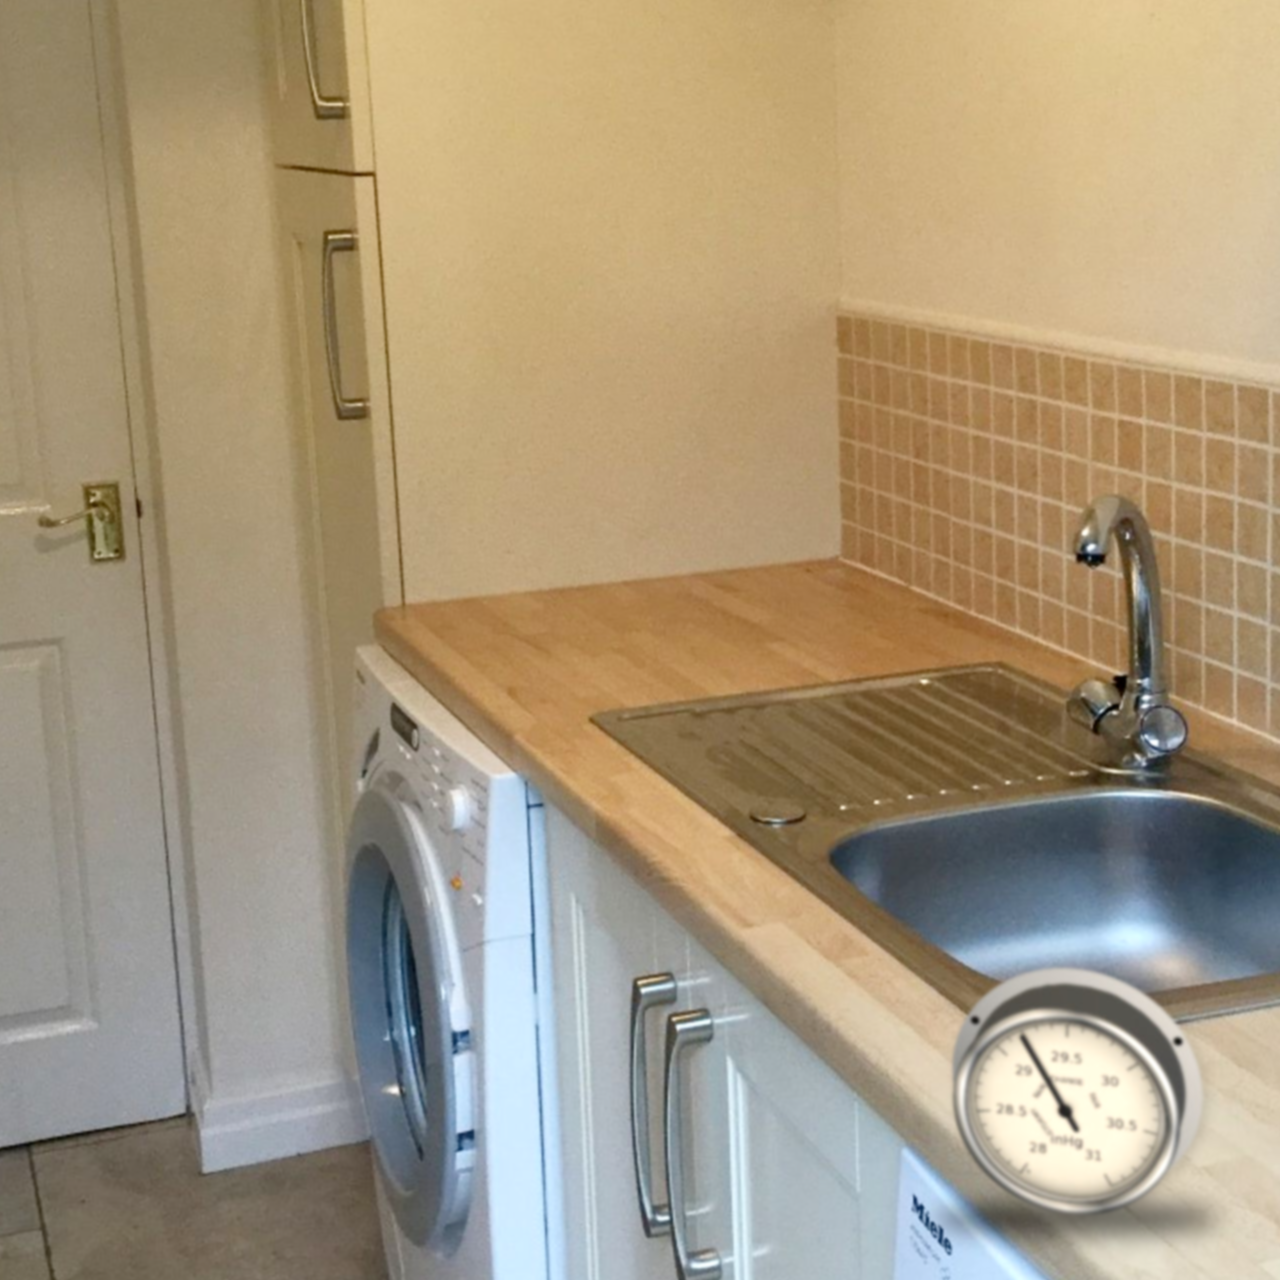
29.2
